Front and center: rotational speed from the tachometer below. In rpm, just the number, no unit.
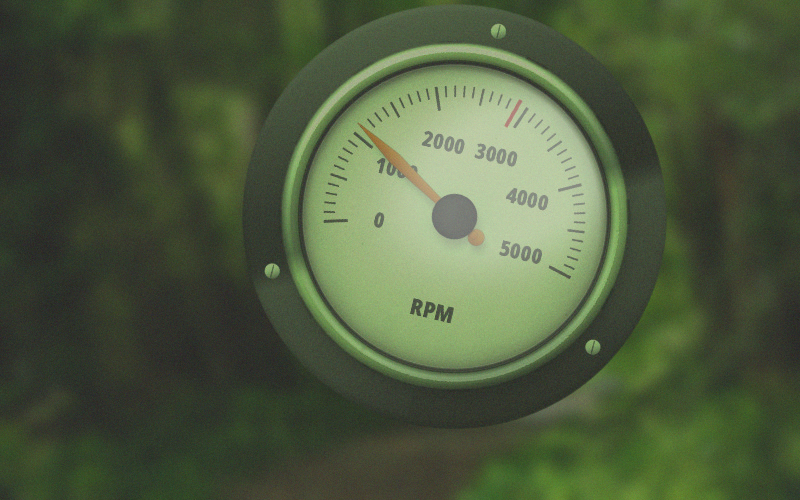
1100
